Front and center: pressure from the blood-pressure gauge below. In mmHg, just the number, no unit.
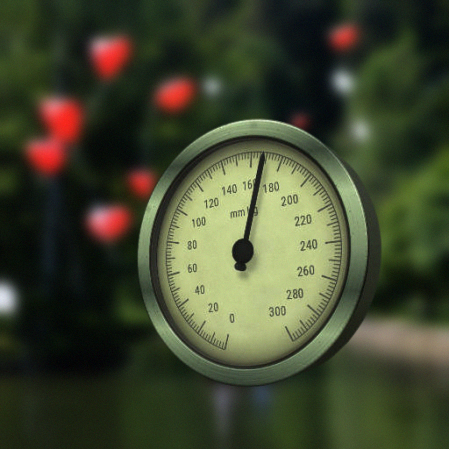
170
